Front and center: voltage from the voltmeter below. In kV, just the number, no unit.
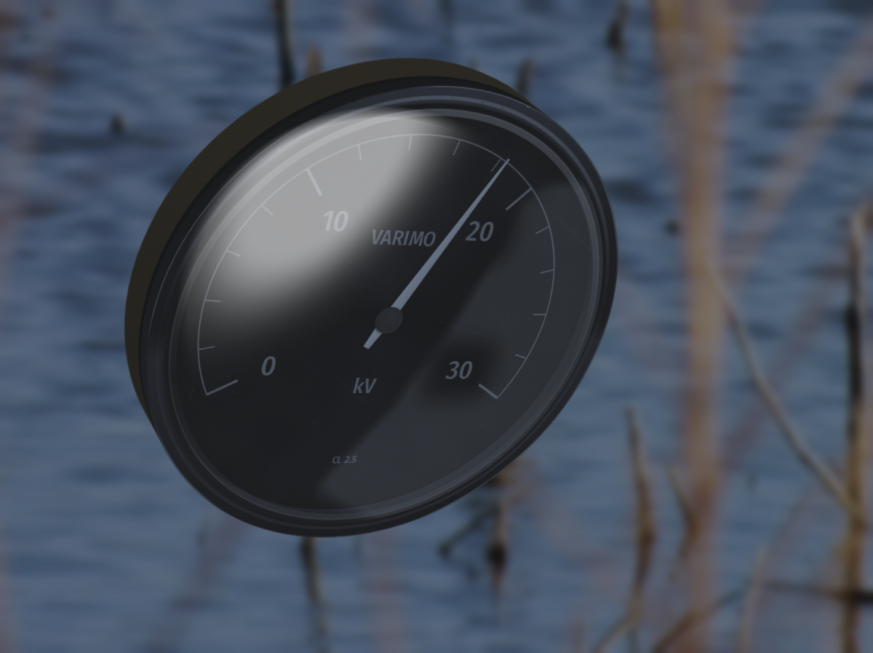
18
